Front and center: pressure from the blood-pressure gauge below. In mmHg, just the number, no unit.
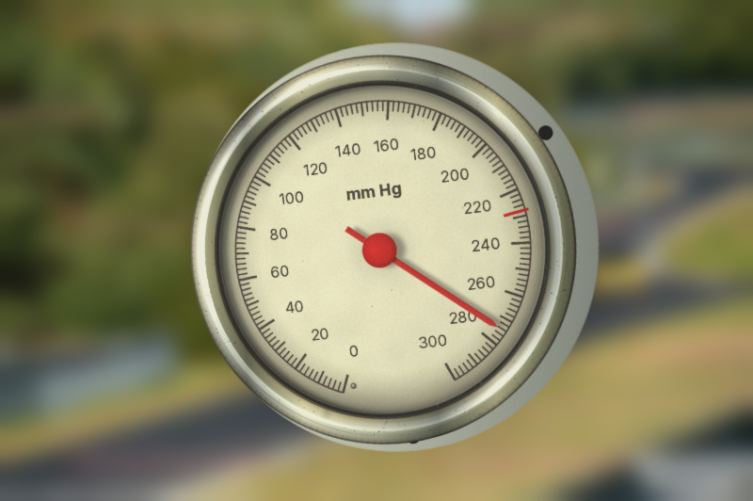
274
